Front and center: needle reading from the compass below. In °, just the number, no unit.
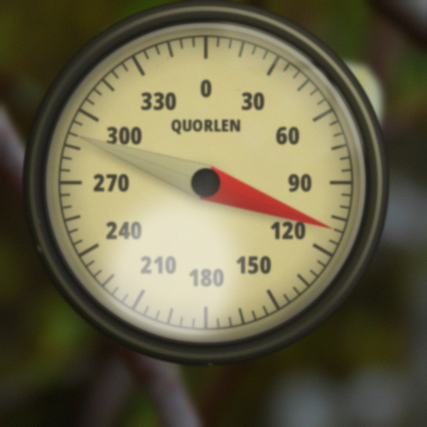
110
